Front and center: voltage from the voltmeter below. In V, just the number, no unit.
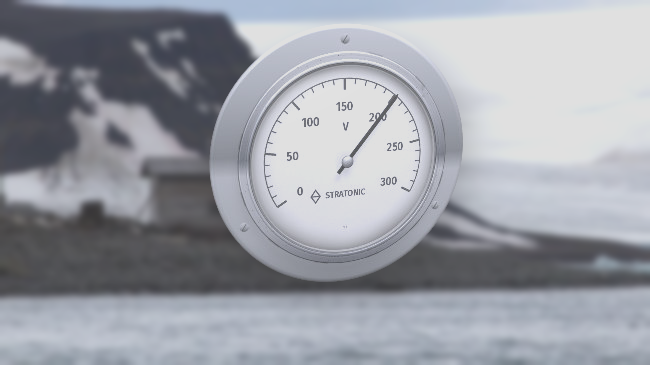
200
